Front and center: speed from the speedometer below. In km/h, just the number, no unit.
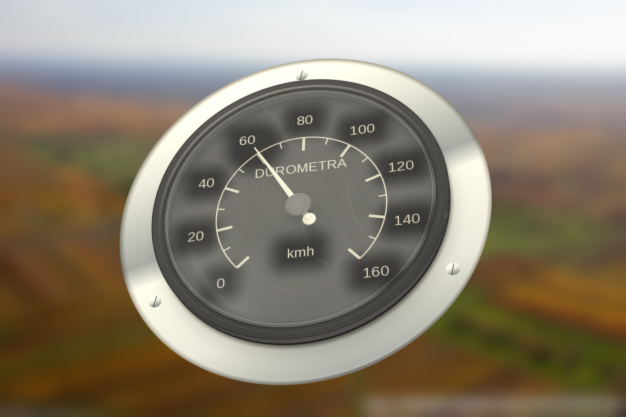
60
